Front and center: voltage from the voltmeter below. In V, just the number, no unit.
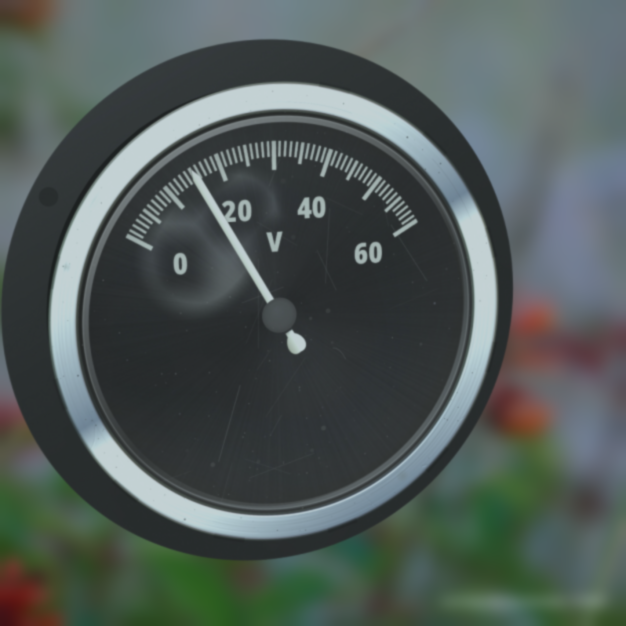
15
